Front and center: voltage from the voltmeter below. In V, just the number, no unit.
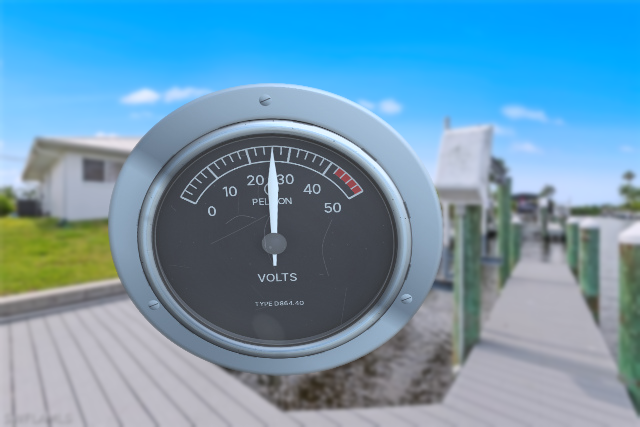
26
